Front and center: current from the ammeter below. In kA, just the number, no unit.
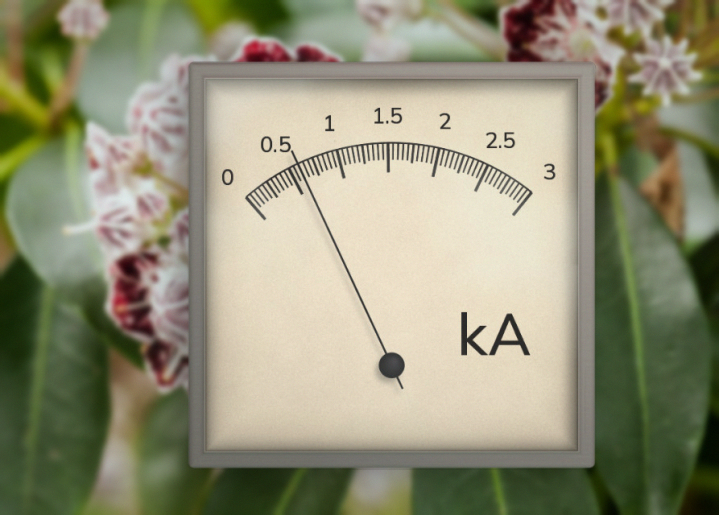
0.6
